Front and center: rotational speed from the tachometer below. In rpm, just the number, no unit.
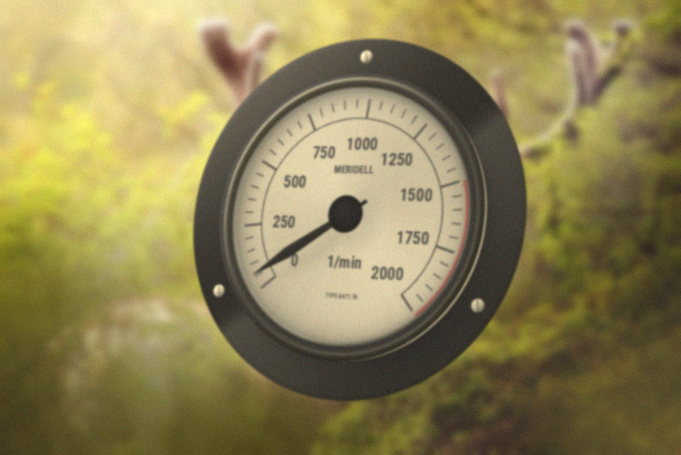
50
